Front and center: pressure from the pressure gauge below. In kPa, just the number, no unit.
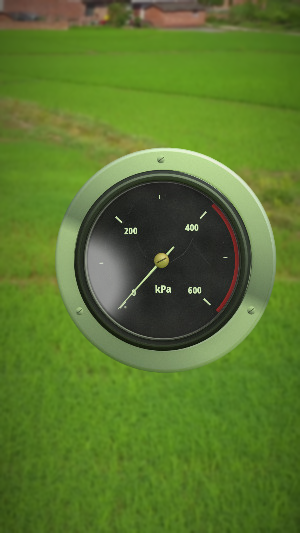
0
